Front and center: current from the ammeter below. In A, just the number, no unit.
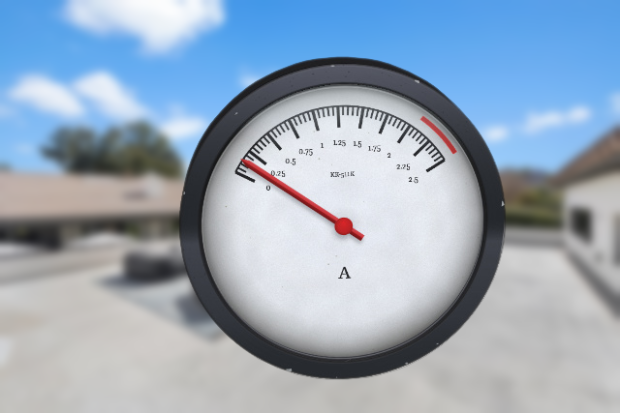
0.15
